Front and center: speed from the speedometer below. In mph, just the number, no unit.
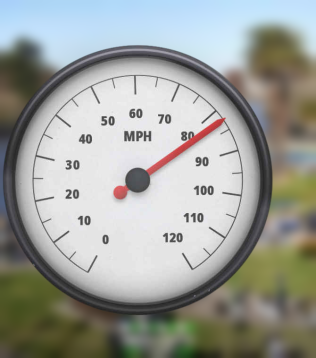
82.5
